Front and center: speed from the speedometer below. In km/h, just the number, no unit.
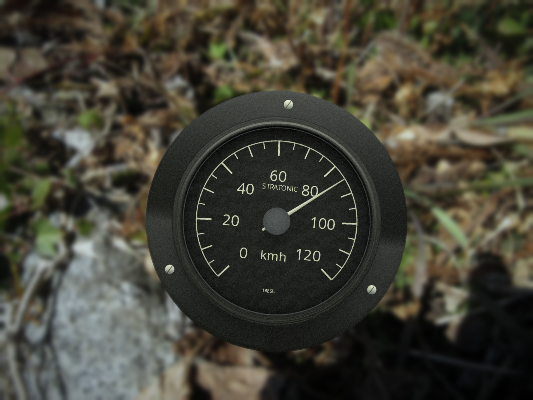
85
